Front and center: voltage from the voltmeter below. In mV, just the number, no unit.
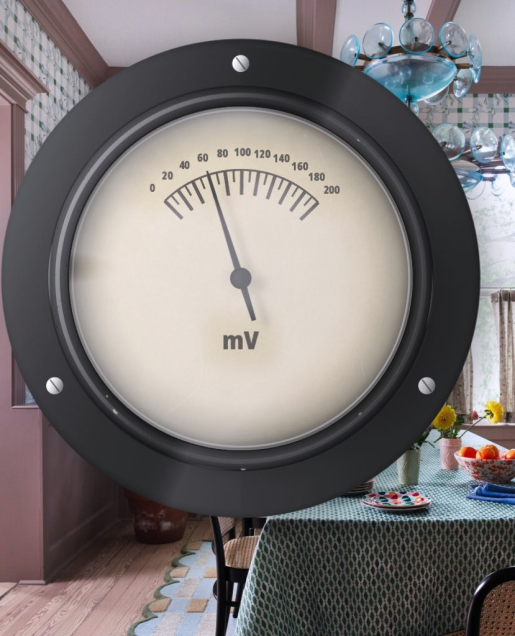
60
